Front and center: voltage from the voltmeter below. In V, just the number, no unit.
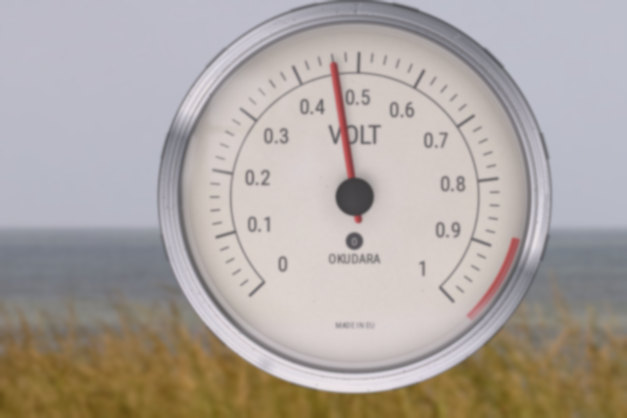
0.46
